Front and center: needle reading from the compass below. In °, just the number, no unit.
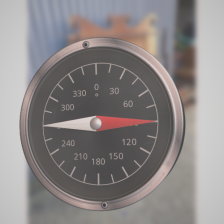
90
